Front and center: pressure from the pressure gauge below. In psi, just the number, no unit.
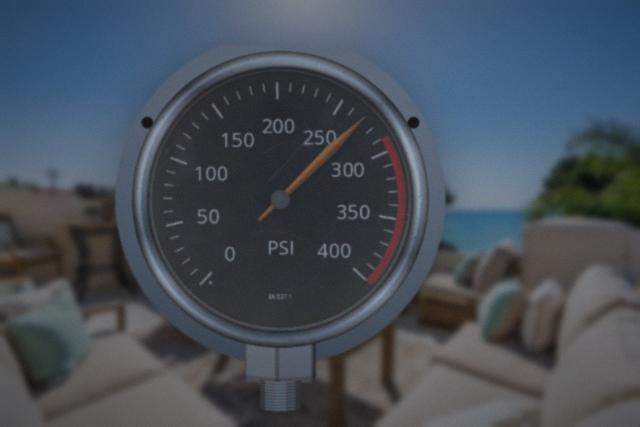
270
